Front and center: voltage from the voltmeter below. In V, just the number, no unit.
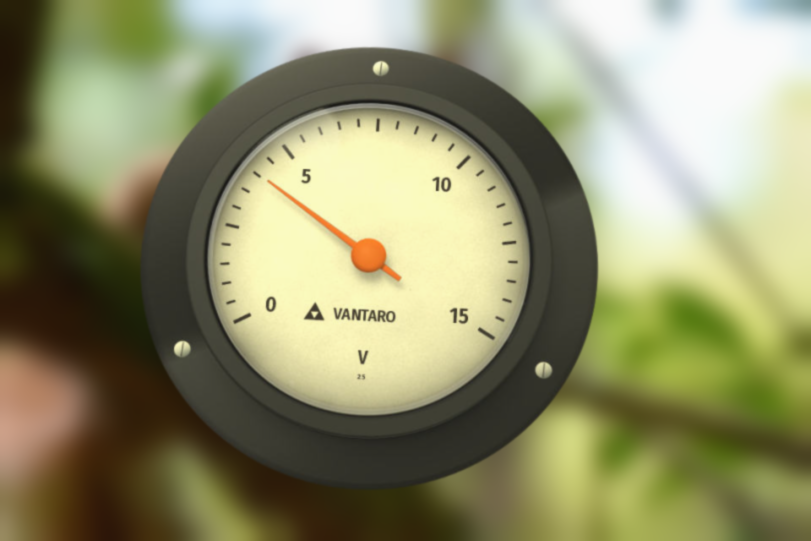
4
